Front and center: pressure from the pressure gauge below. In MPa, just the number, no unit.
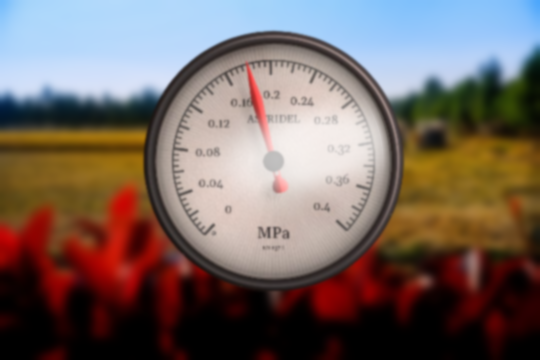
0.18
